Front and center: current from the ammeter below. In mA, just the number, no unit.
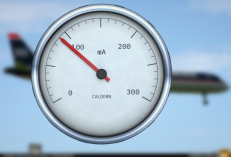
90
